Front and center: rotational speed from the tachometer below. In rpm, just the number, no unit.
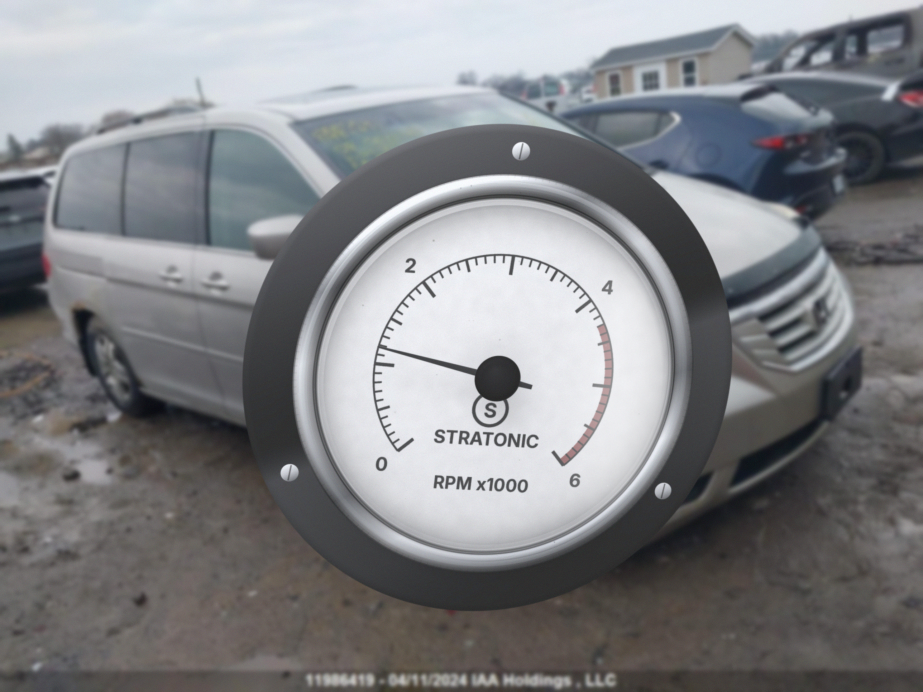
1200
